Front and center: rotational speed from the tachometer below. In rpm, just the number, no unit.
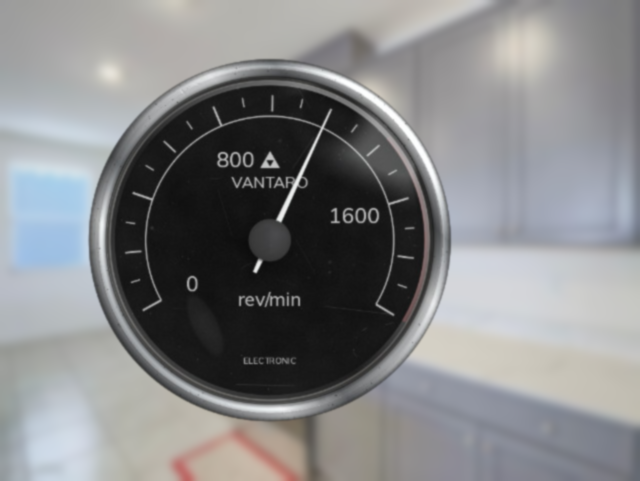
1200
